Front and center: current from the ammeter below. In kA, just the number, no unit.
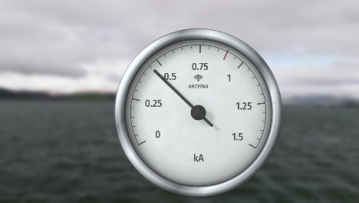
0.45
